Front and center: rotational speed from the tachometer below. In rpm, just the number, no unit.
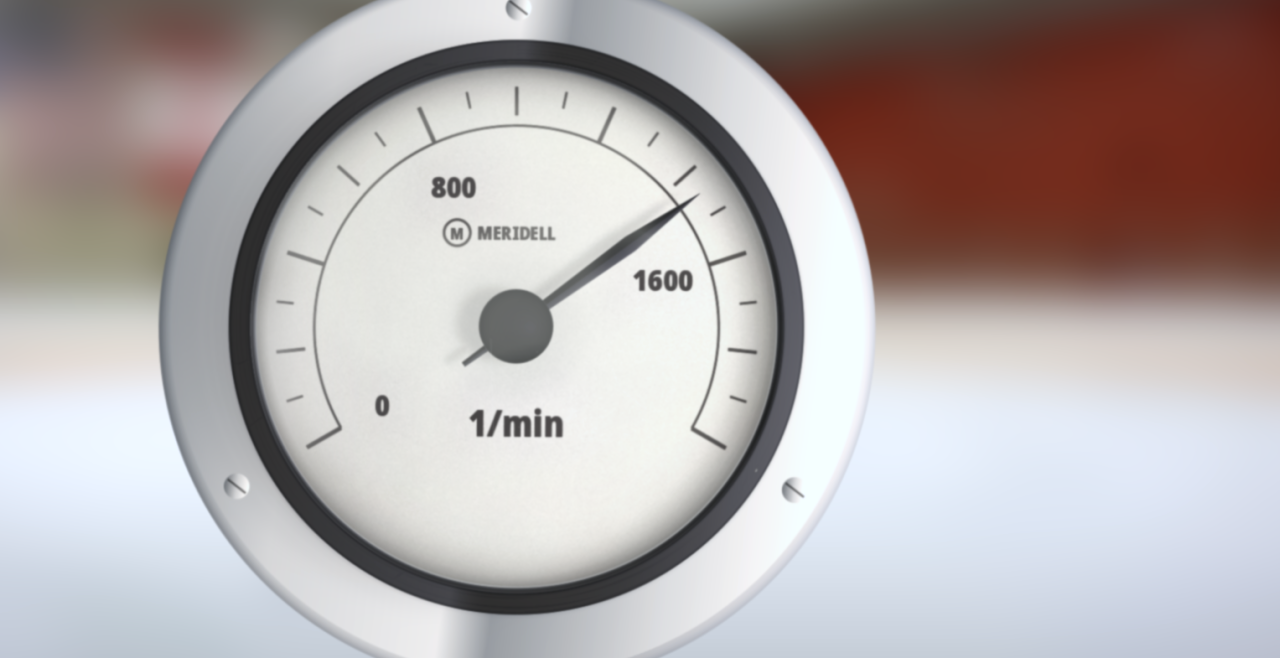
1450
